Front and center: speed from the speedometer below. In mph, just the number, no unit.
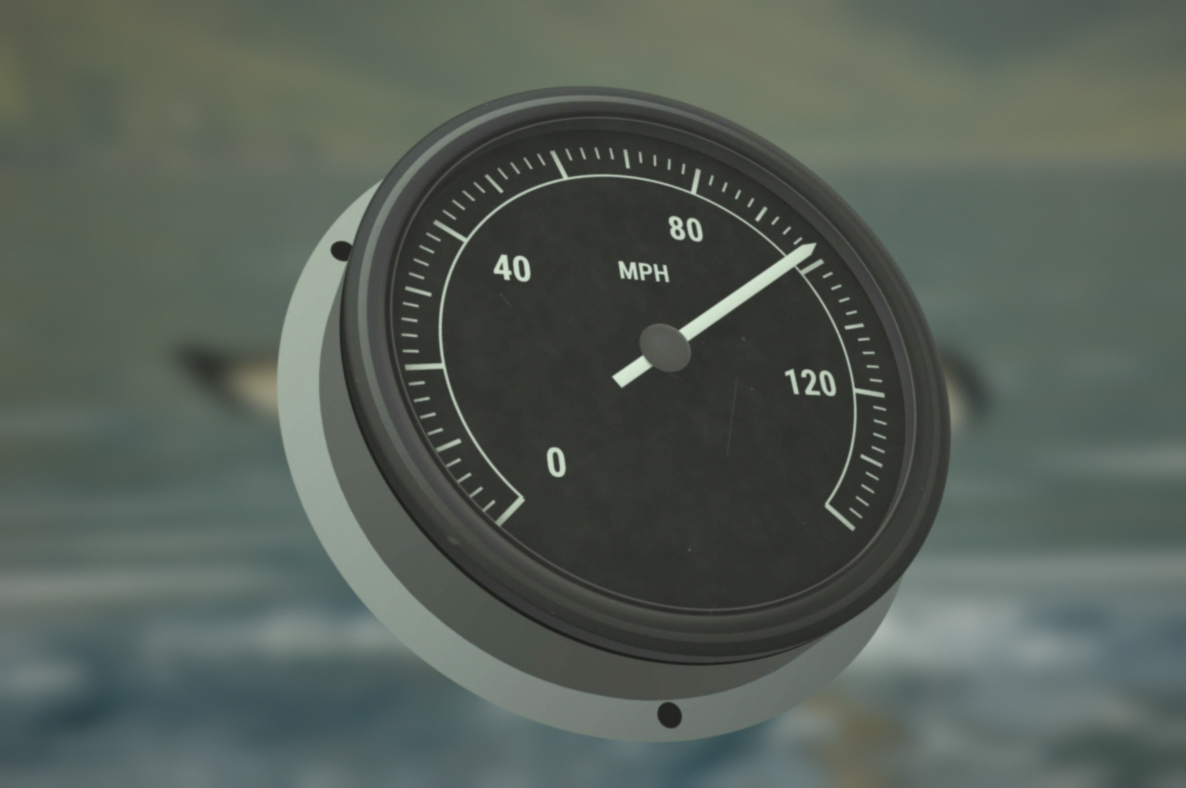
98
